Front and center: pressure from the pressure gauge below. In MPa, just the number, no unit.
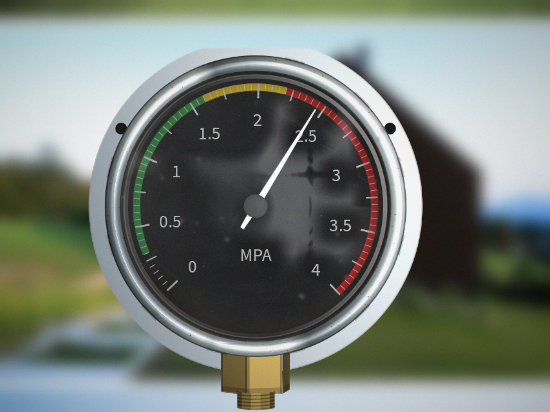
2.45
